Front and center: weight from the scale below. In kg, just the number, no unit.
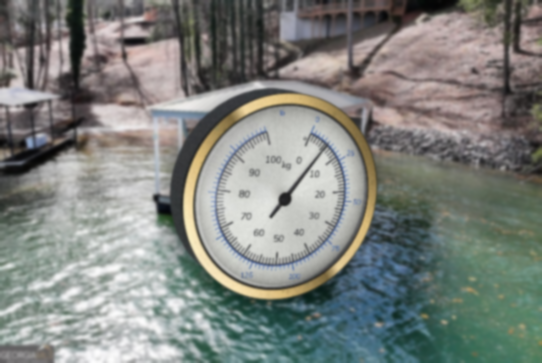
5
